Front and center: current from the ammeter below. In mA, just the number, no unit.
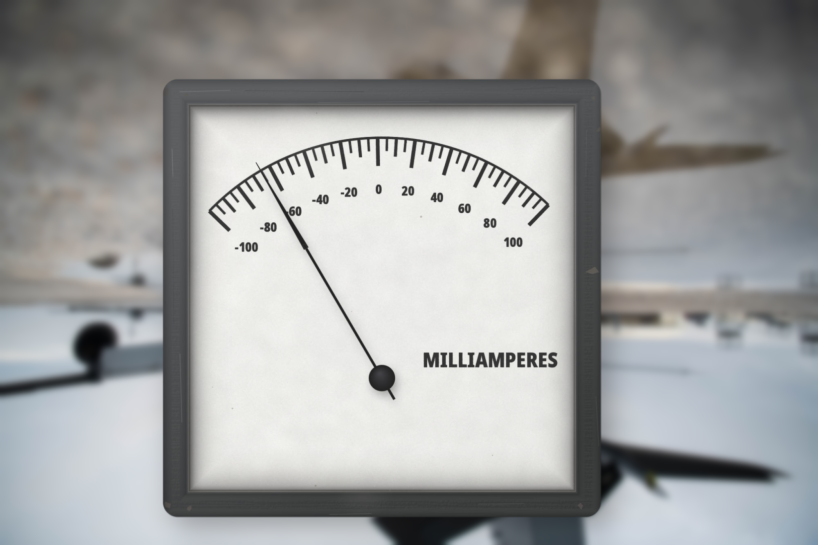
-65
